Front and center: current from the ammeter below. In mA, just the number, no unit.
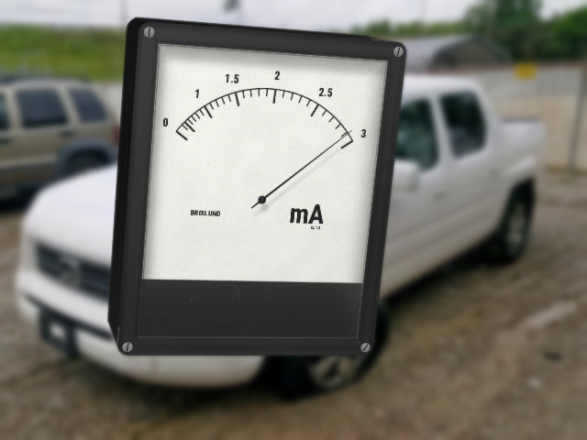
2.9
